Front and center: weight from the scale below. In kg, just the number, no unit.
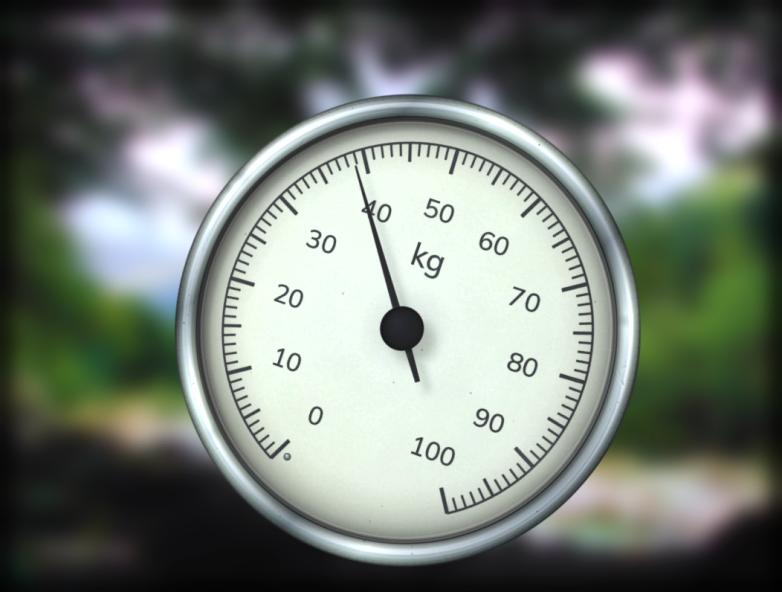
39
